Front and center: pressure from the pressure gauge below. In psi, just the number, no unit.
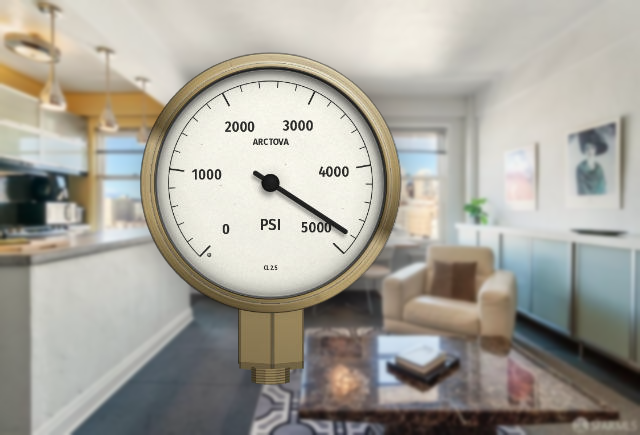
4800
